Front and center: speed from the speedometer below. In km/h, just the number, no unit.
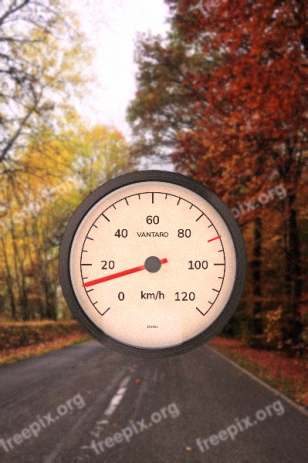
12.5
